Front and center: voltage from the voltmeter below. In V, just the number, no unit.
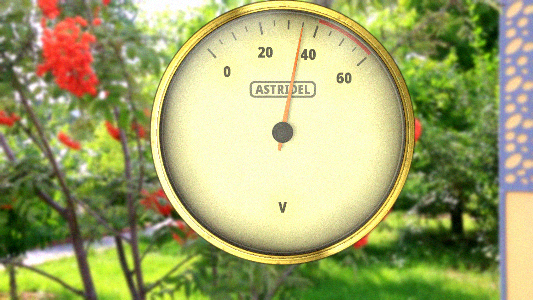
35
